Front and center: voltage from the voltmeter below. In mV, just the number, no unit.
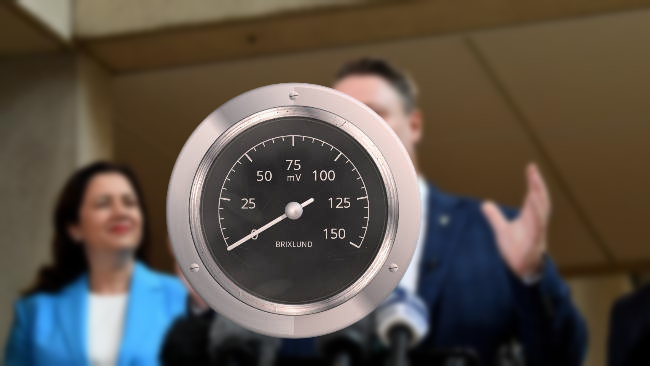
0
